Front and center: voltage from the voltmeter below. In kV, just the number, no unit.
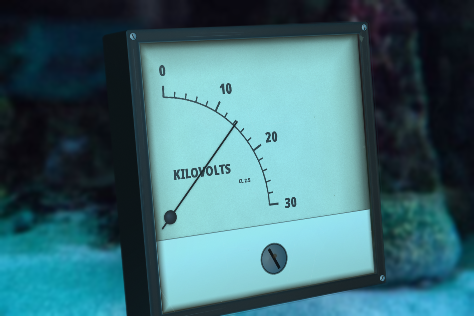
14
